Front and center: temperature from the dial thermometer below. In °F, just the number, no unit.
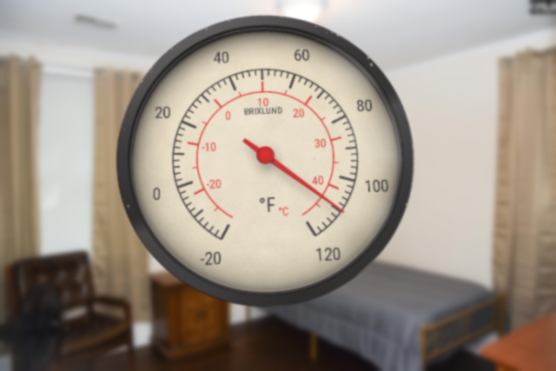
110
